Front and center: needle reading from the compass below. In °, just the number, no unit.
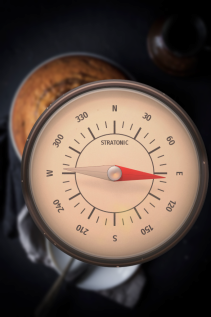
95
